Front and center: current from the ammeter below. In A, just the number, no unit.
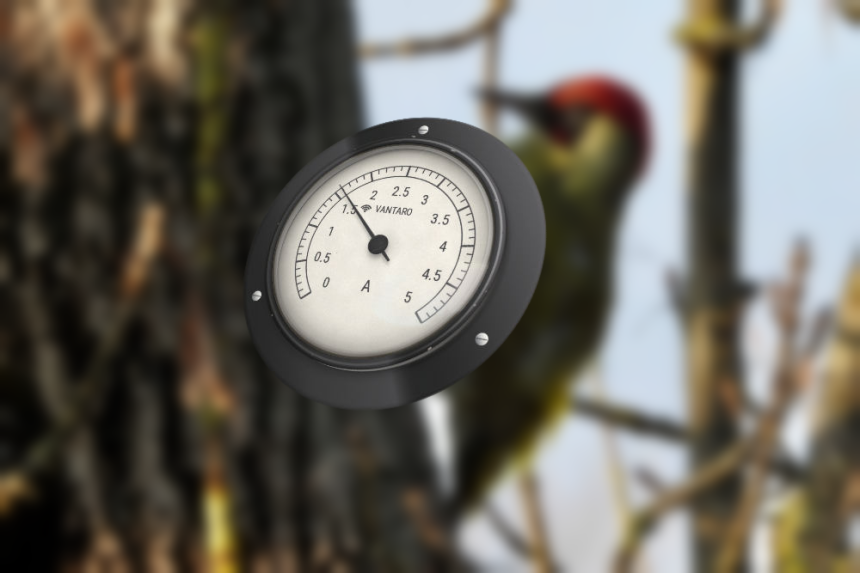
1.6
